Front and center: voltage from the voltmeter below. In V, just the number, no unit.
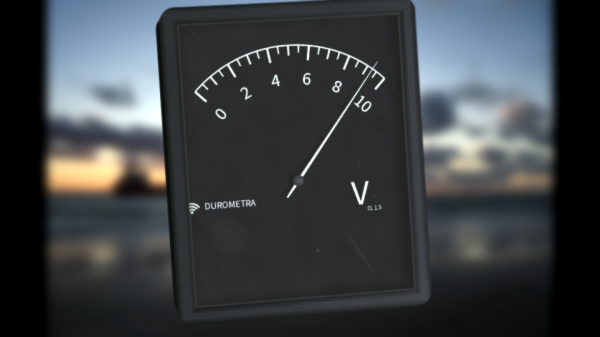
9.25
